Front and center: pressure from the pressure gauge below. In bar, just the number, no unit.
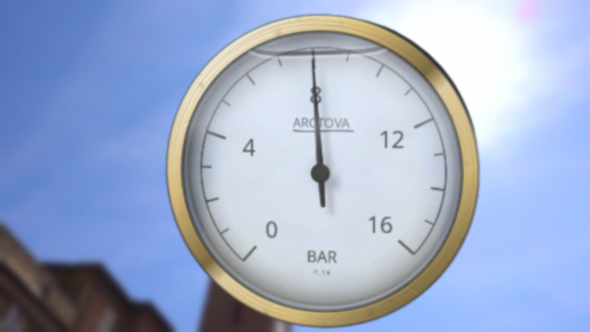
8
